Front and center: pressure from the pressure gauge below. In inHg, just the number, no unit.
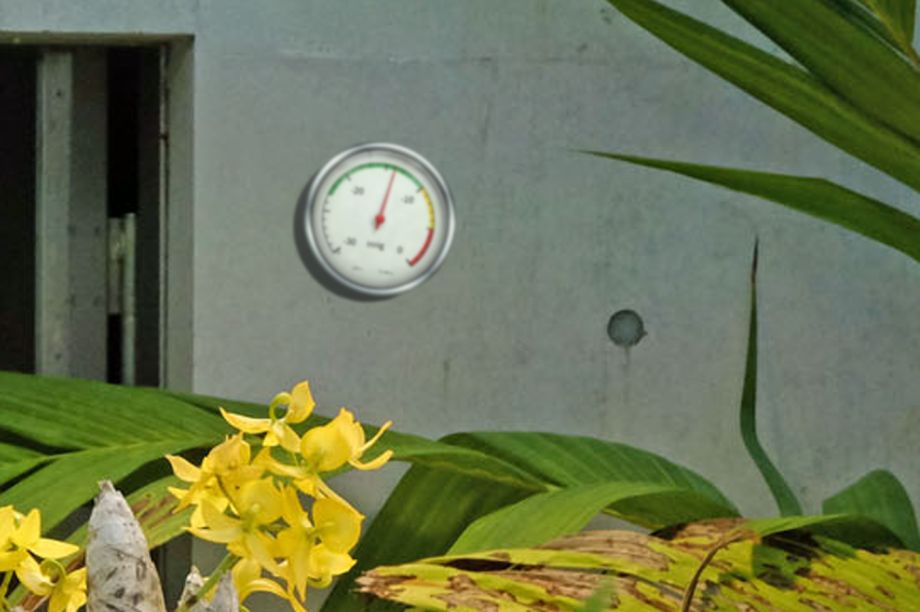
-14
